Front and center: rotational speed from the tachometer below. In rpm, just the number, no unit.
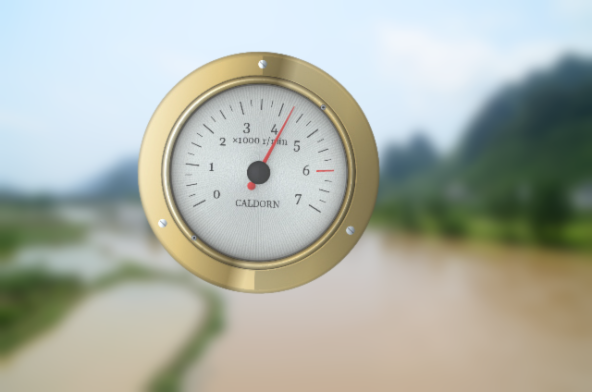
4250
